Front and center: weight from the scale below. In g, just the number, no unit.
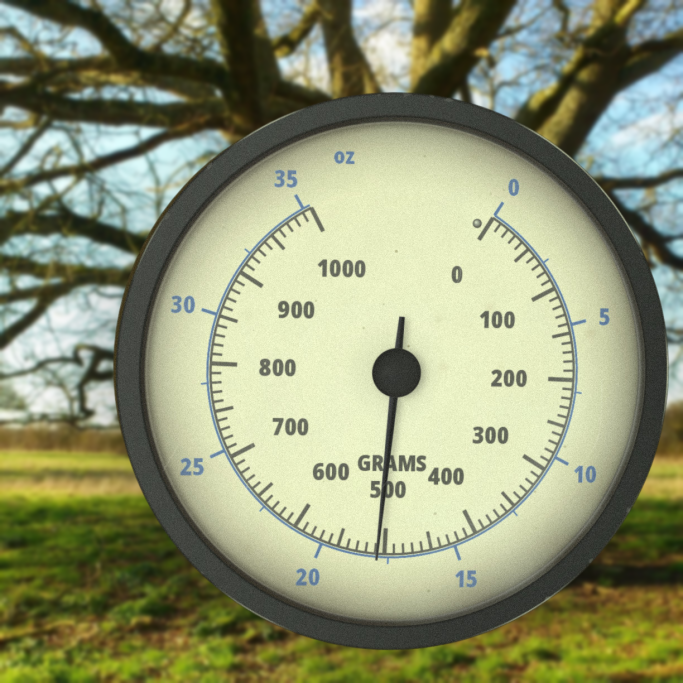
510
